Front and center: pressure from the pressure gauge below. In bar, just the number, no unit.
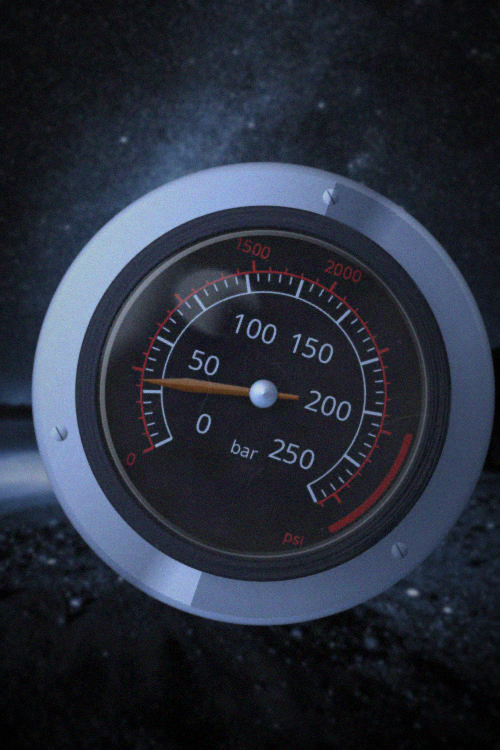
30
